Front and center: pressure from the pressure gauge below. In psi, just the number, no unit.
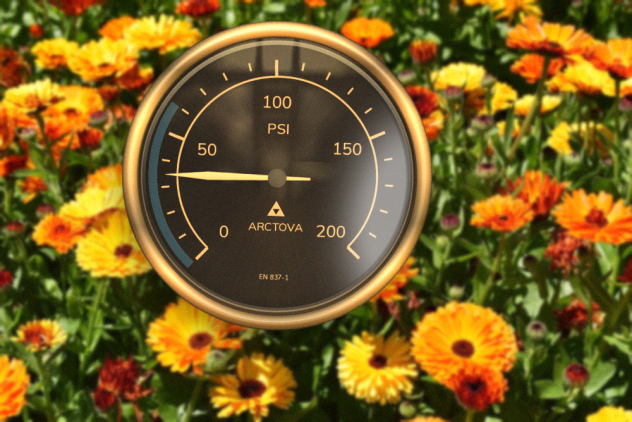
35
